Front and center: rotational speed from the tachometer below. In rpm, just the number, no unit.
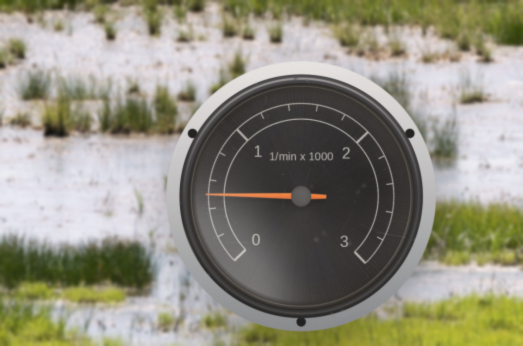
500
